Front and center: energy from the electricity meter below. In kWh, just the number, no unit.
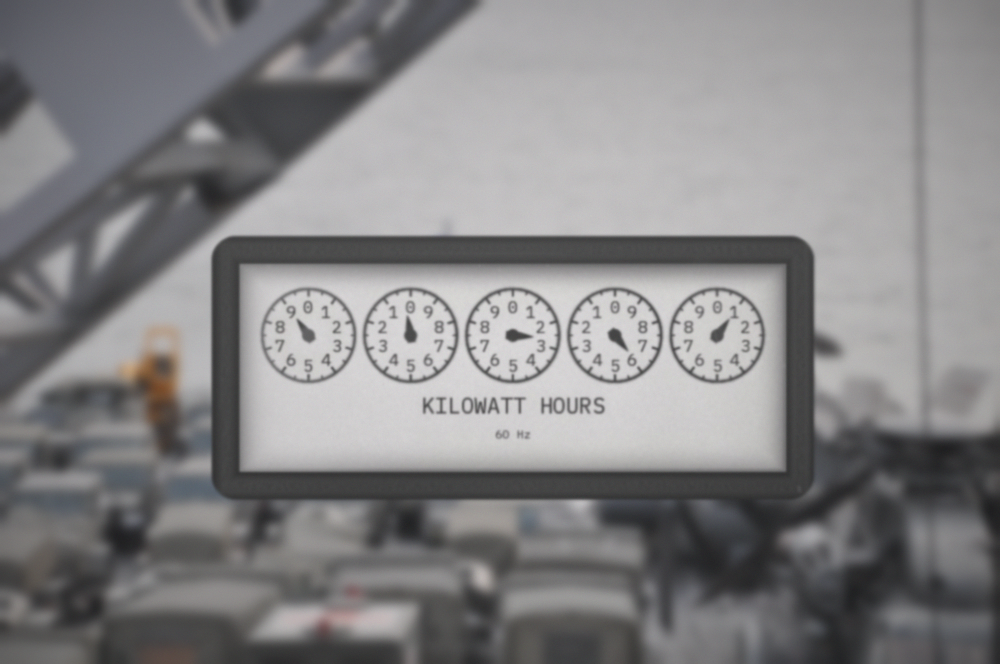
90261
